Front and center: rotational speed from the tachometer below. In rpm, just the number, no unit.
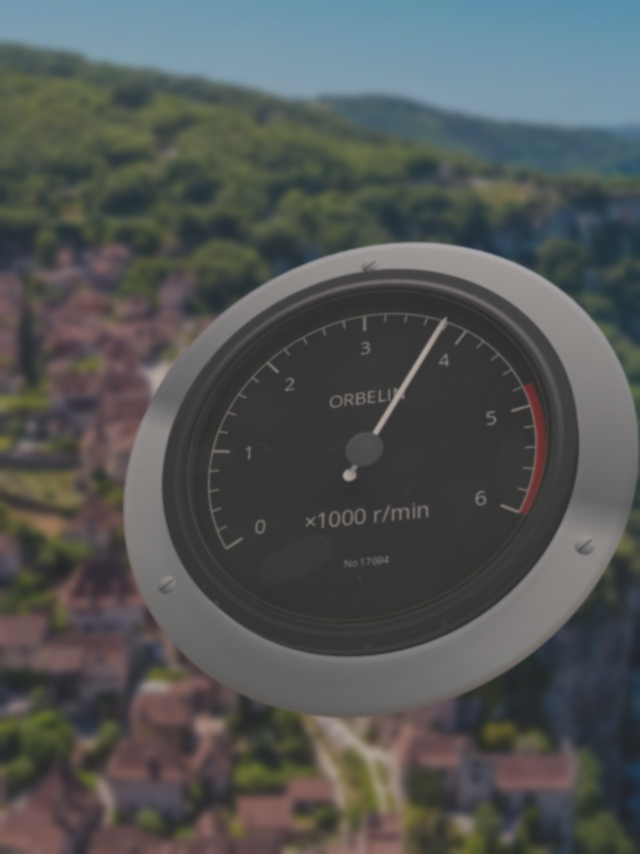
3800
